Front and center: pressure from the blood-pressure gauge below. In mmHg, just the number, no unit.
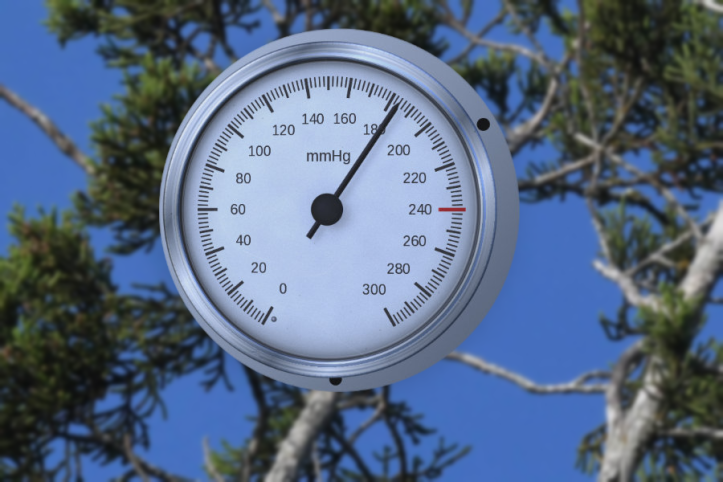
184
